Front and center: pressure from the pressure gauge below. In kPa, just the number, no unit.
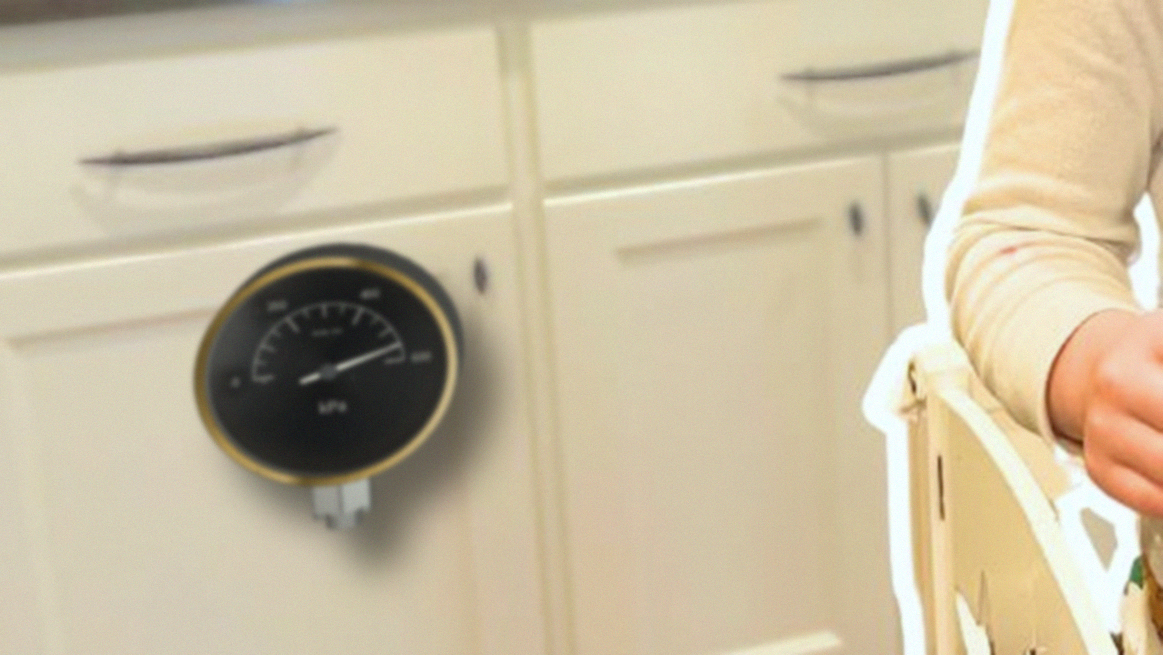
550
